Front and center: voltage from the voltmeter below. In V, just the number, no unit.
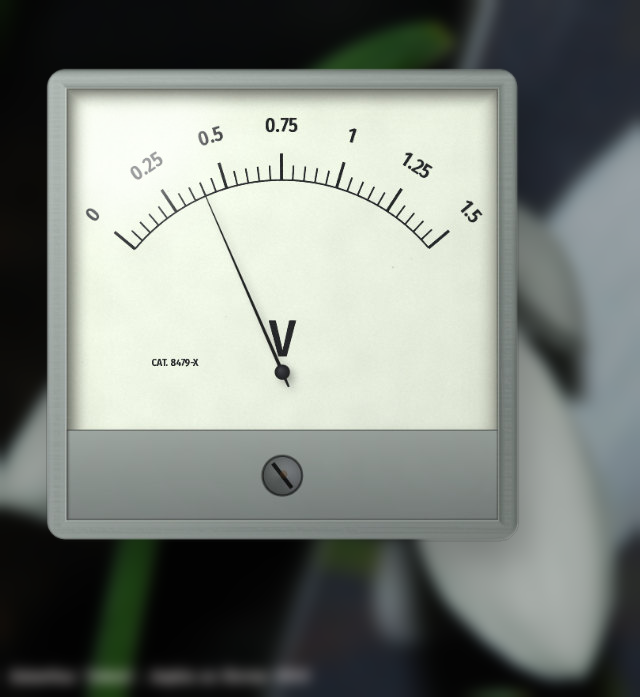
0.4
